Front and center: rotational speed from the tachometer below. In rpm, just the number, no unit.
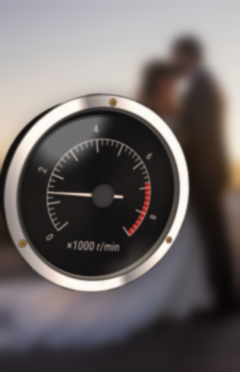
1400
